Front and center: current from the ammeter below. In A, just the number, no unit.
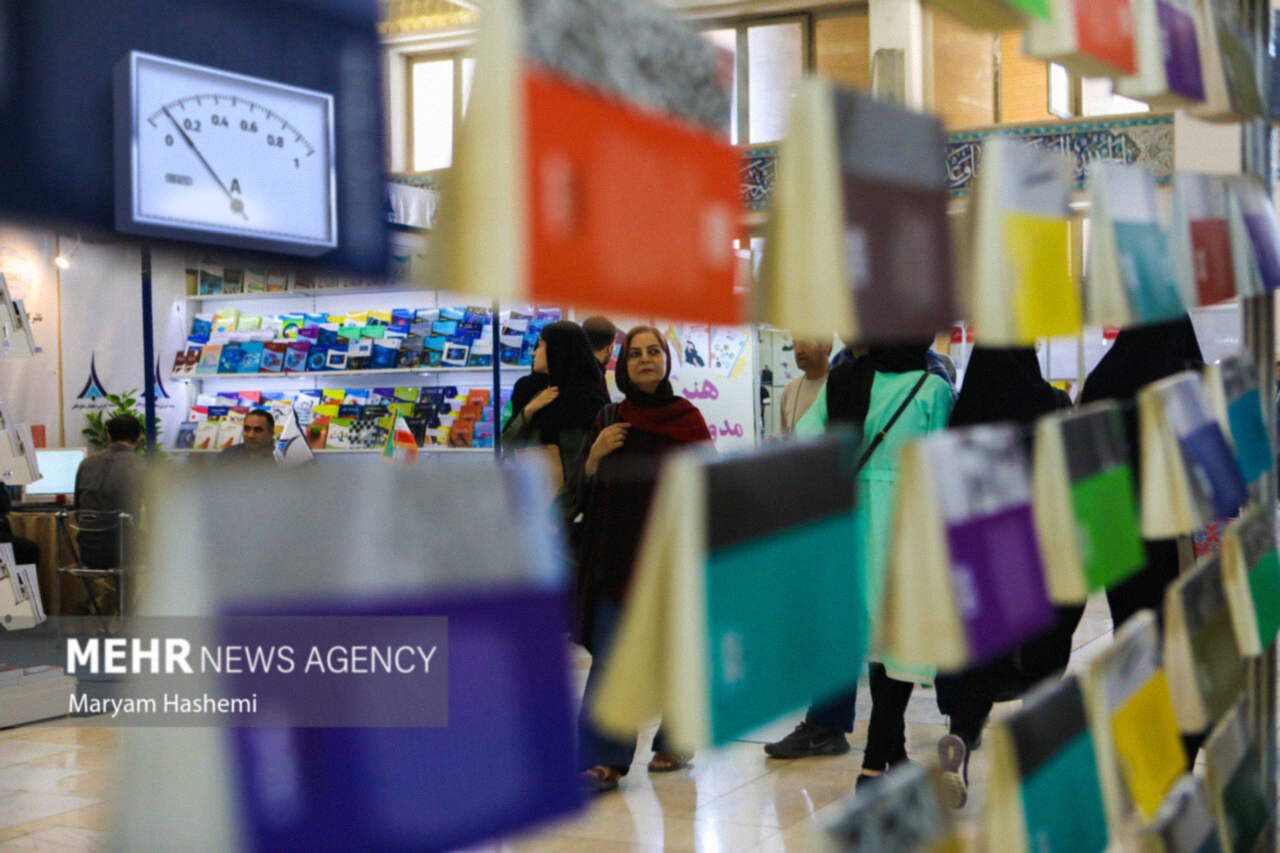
0.1
